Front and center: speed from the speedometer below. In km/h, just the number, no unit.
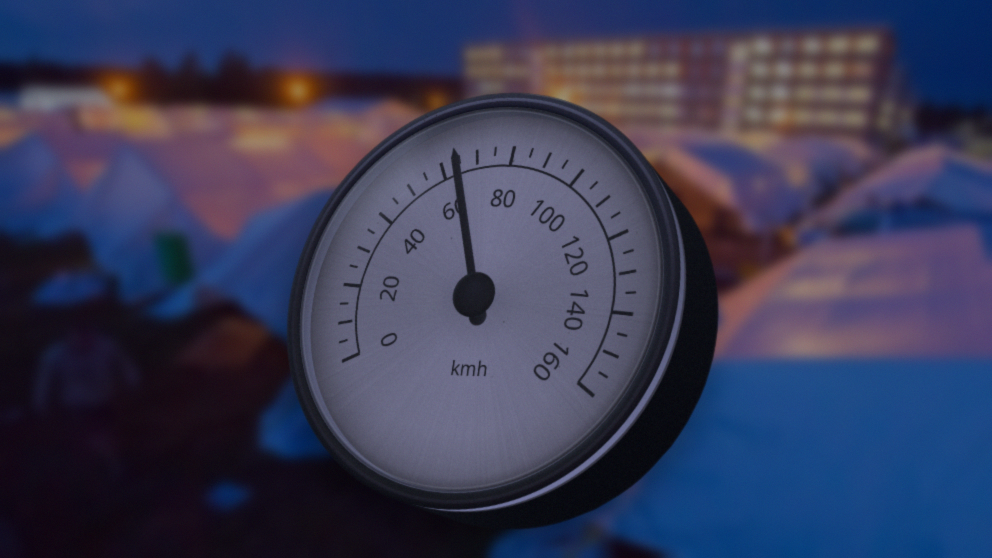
65
